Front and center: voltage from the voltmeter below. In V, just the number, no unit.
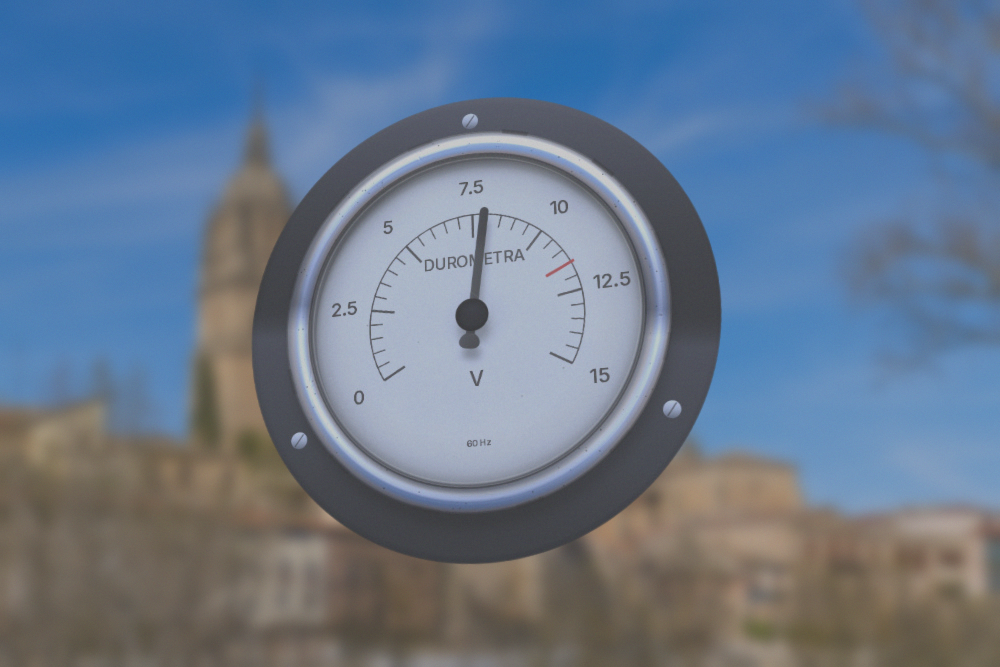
8
